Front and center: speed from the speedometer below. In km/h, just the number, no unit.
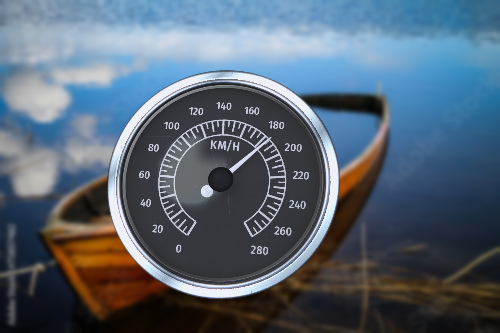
185
